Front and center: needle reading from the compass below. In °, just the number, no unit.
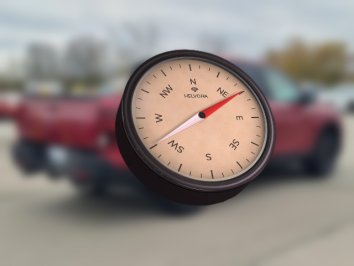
60
